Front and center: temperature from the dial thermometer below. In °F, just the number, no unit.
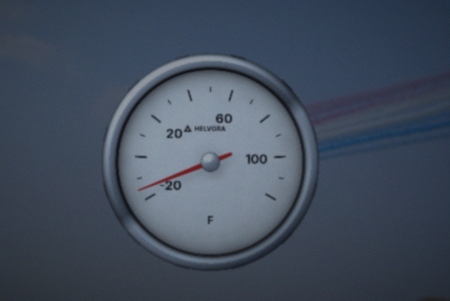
-15
